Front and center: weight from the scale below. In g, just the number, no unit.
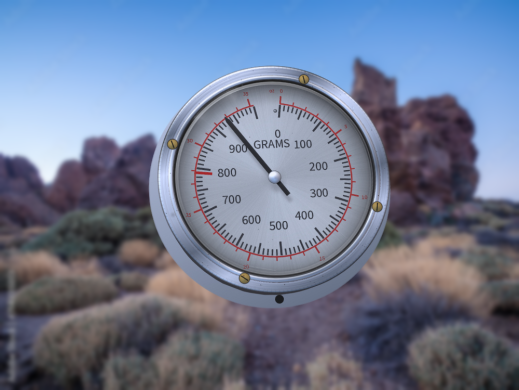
930
